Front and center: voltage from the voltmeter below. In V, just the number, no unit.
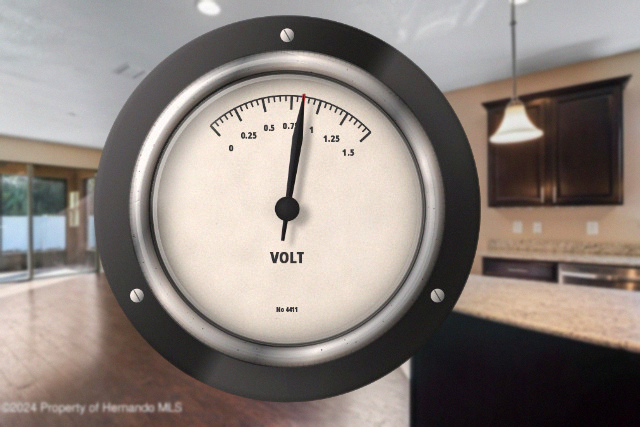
0.85
